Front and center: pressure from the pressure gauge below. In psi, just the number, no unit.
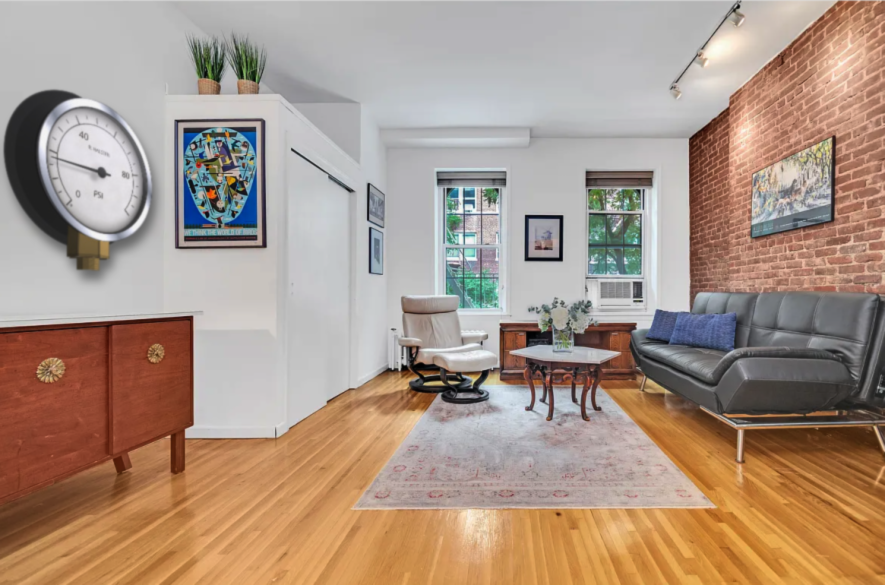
17.5
